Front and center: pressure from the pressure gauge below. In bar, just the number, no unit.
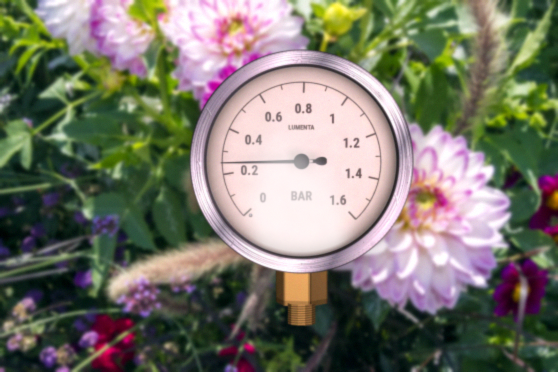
0.25
